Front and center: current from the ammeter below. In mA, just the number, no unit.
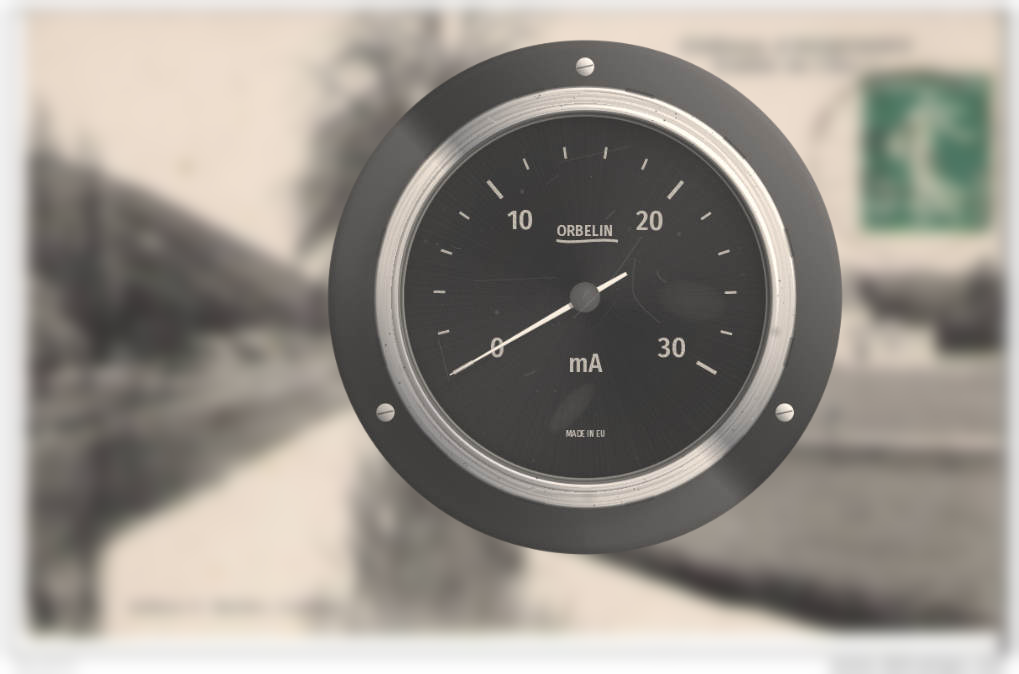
0
